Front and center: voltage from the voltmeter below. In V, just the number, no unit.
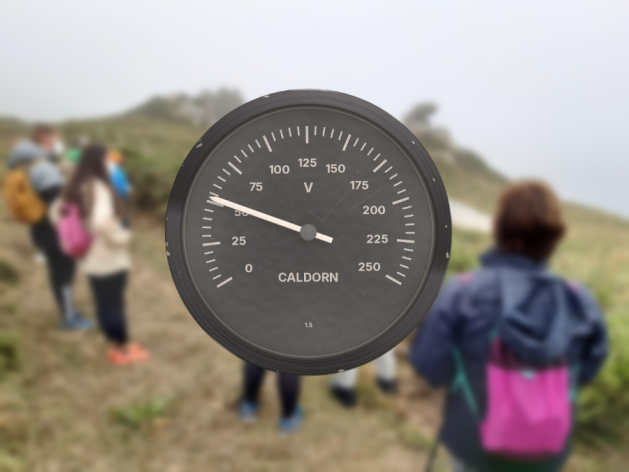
52.5
